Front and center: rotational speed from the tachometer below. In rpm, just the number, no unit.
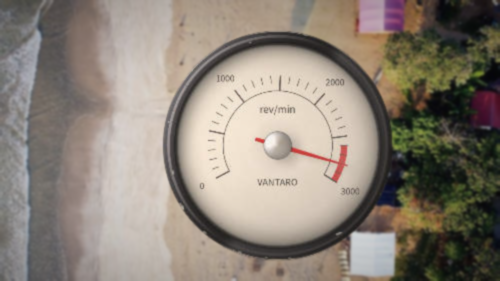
2800
